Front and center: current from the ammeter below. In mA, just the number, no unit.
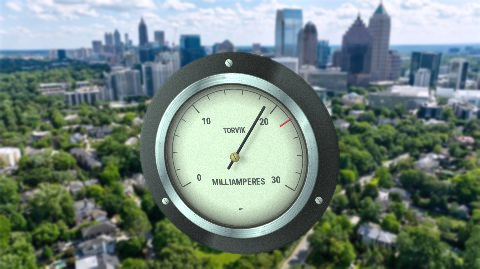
19
